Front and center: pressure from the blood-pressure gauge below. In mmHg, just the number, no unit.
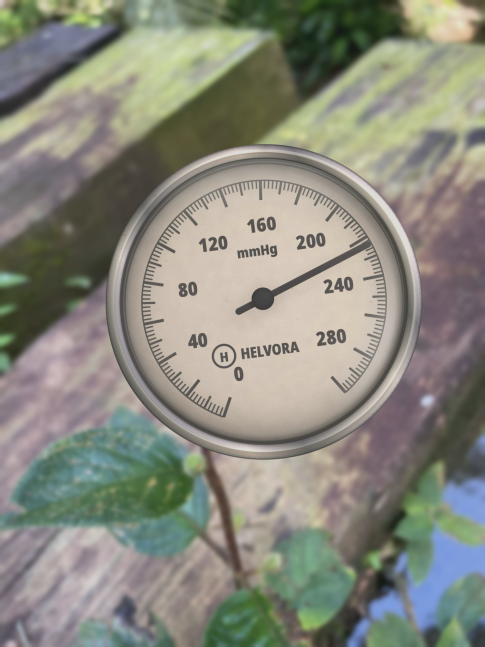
224
